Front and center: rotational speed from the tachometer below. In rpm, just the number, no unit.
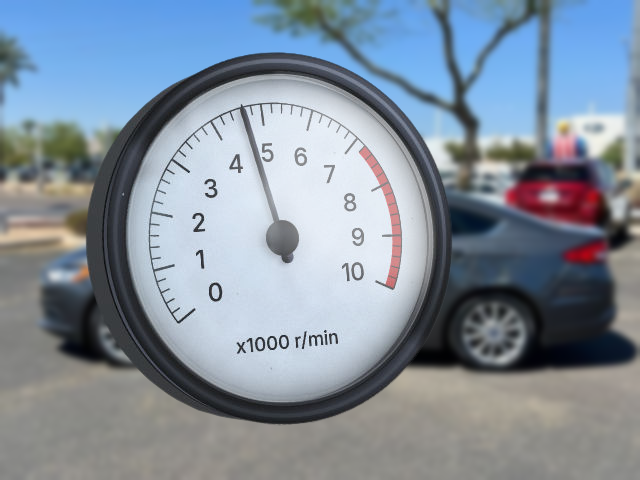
4600
